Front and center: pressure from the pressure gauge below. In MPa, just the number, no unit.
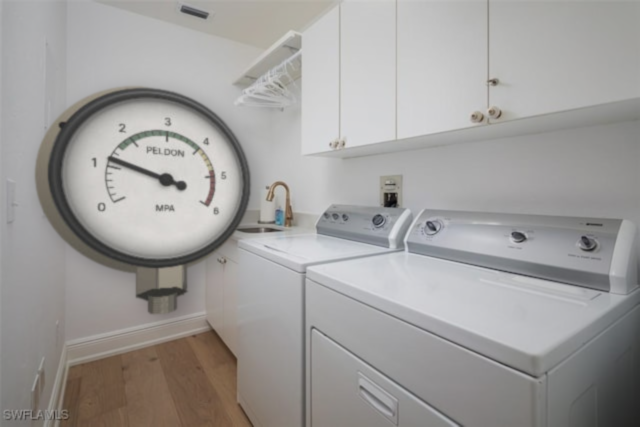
1.2
